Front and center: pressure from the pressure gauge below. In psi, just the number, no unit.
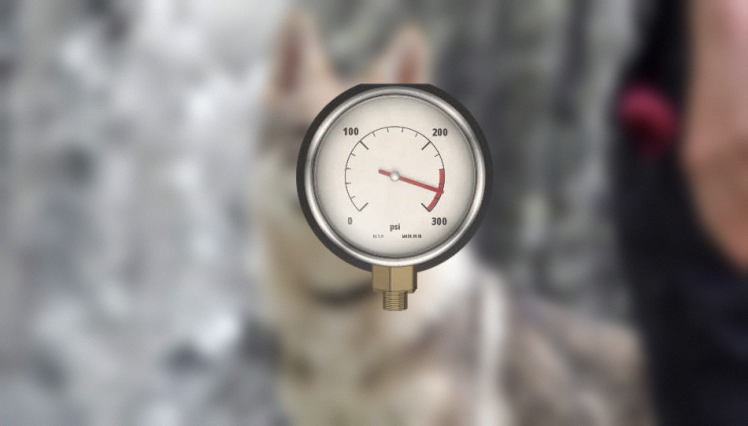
270
